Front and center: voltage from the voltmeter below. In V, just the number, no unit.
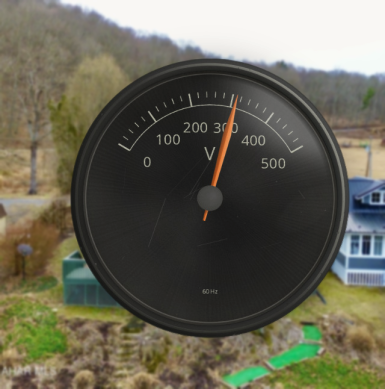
310
